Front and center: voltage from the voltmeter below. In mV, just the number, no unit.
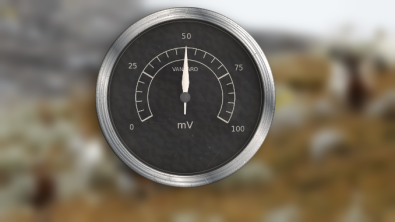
50
